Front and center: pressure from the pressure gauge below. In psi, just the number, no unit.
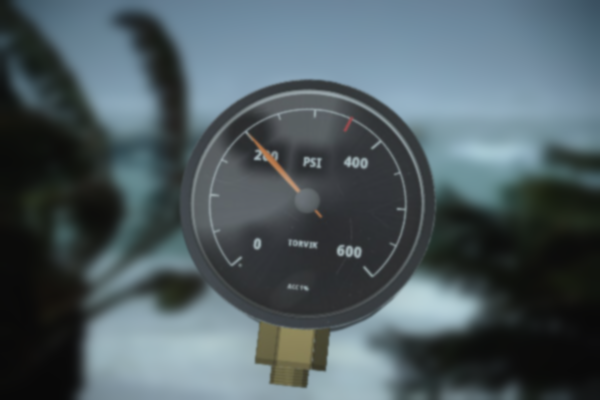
200
